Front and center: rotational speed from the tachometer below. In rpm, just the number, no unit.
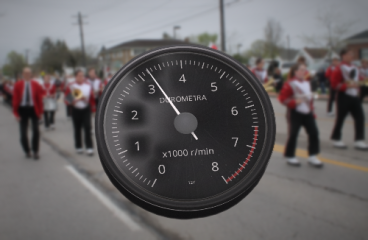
3200
